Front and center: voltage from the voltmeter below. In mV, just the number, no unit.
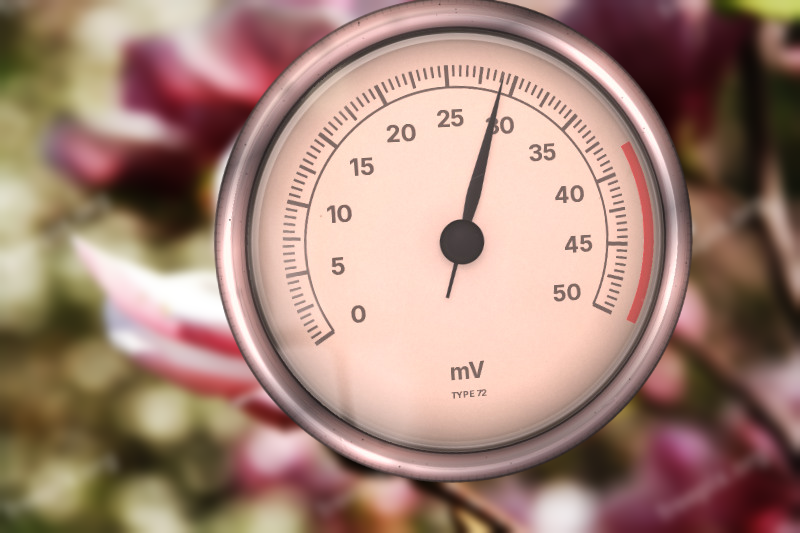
29
